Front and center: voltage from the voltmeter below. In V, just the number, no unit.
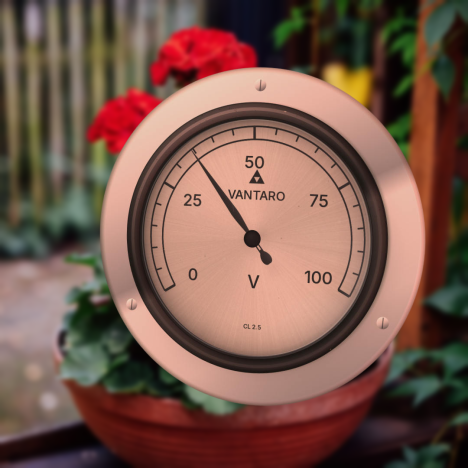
35
